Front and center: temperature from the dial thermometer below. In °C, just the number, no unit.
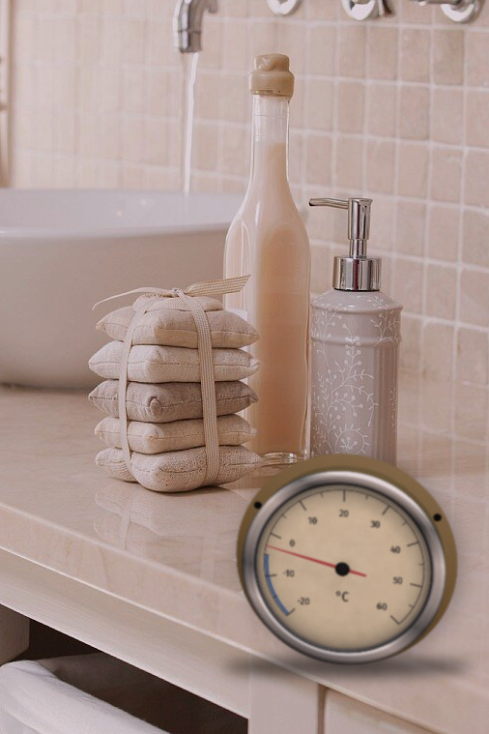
-2.5
